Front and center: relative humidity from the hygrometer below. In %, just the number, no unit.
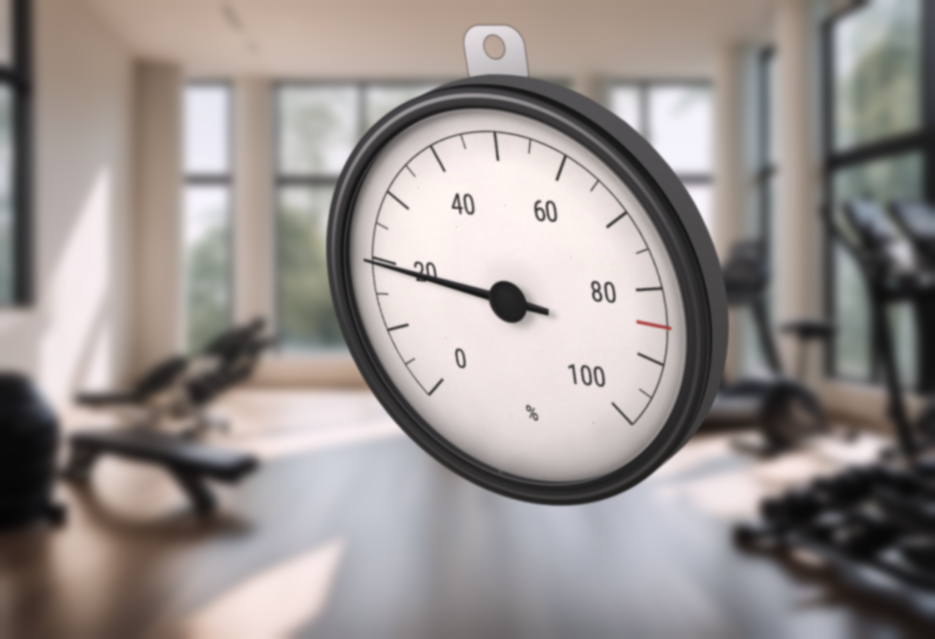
20
